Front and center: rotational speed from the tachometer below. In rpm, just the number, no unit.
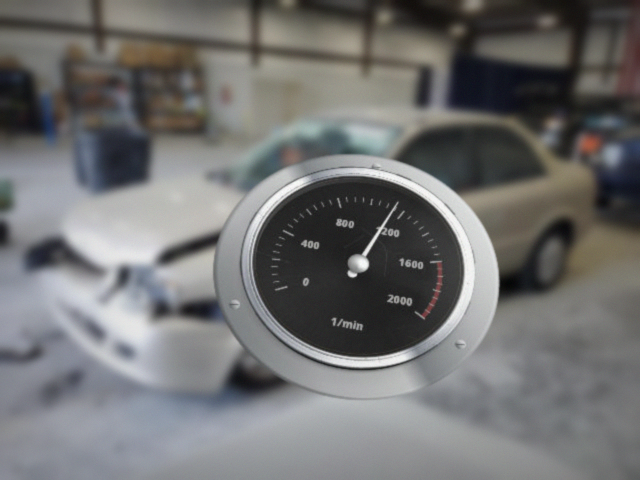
1150
